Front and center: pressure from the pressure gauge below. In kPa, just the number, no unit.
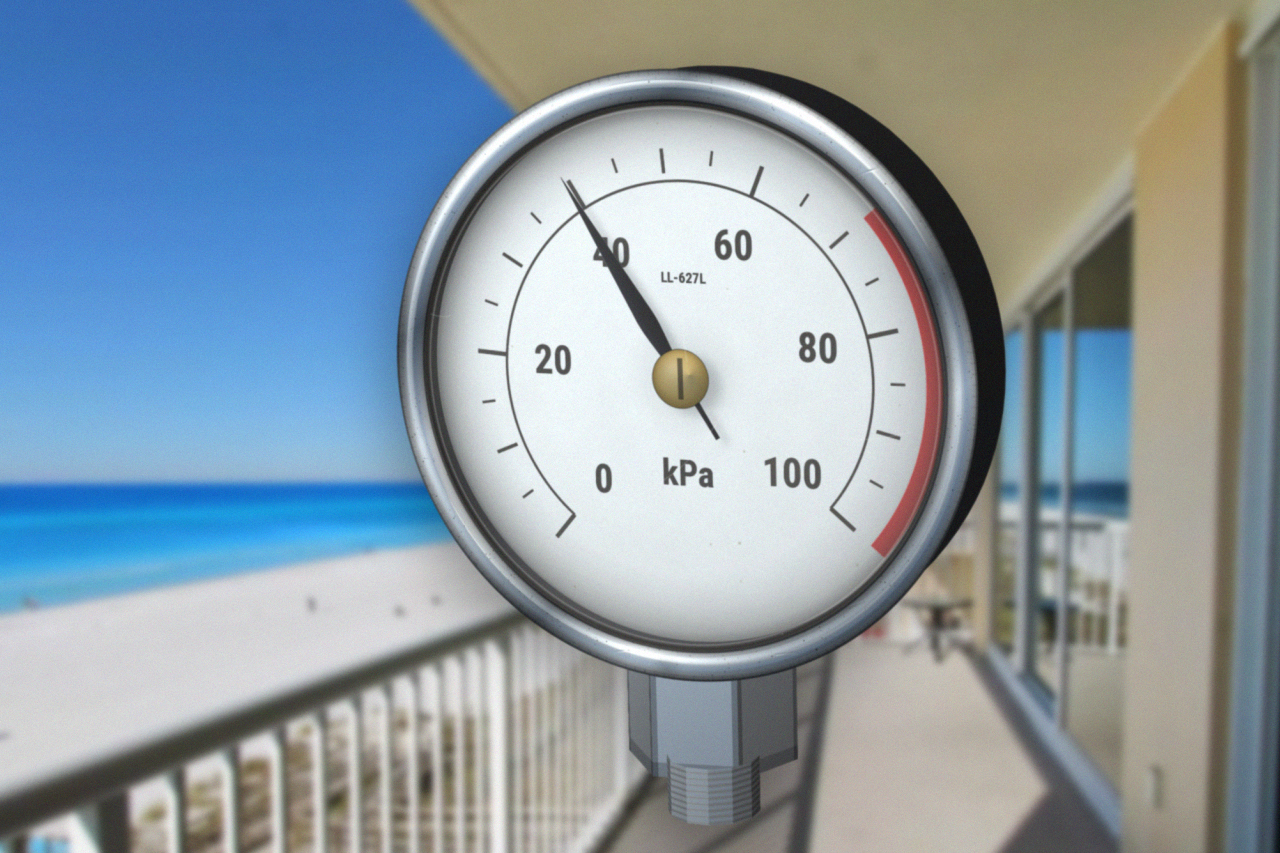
40
